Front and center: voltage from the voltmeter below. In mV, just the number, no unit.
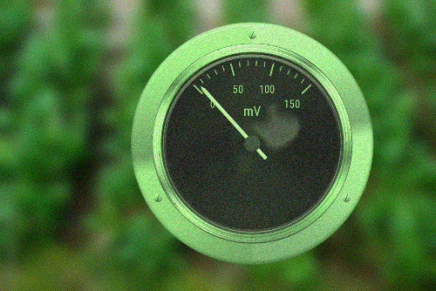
5
